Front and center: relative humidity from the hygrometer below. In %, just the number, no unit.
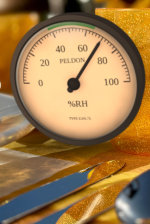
70
